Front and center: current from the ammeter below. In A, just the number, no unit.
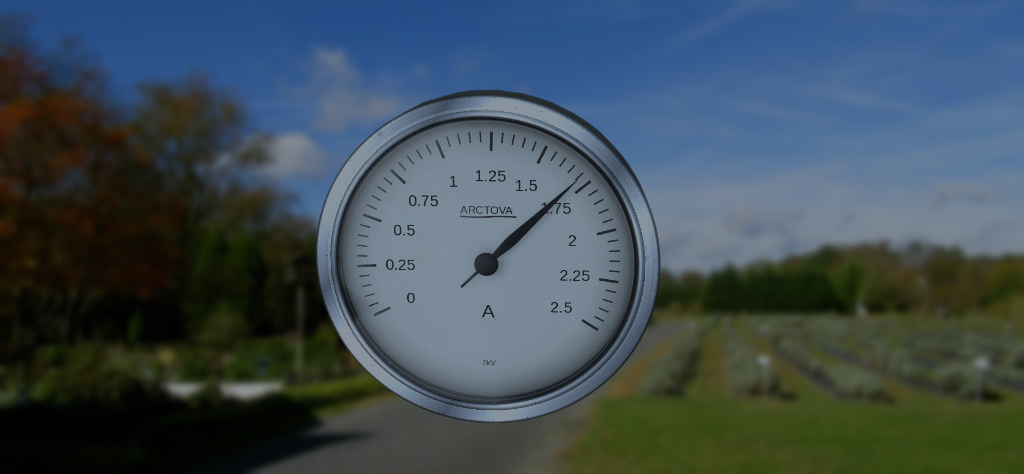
1.7
